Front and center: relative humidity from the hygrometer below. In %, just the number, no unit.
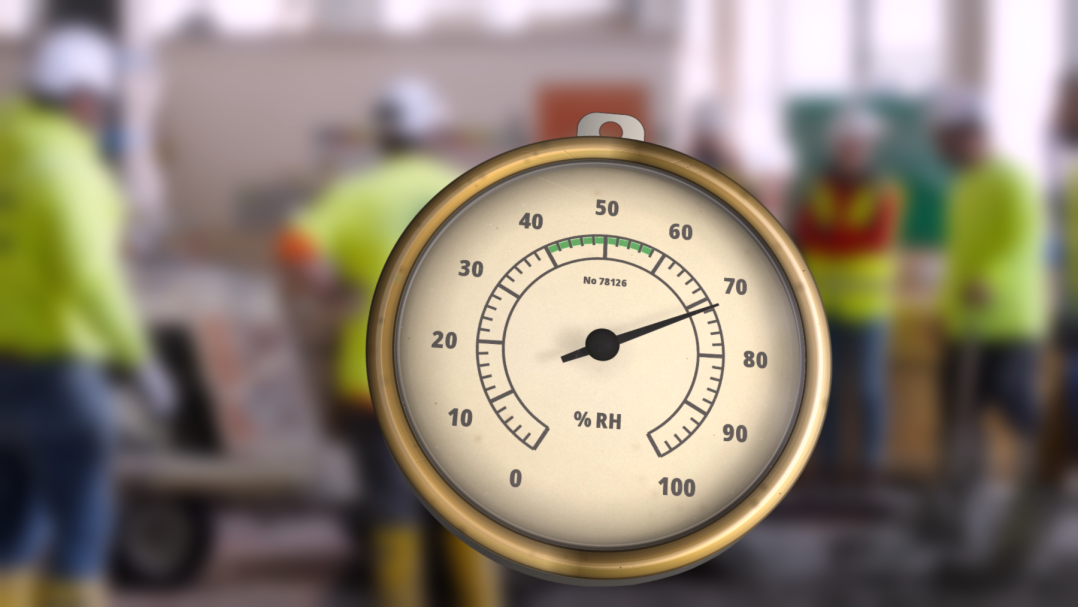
72
